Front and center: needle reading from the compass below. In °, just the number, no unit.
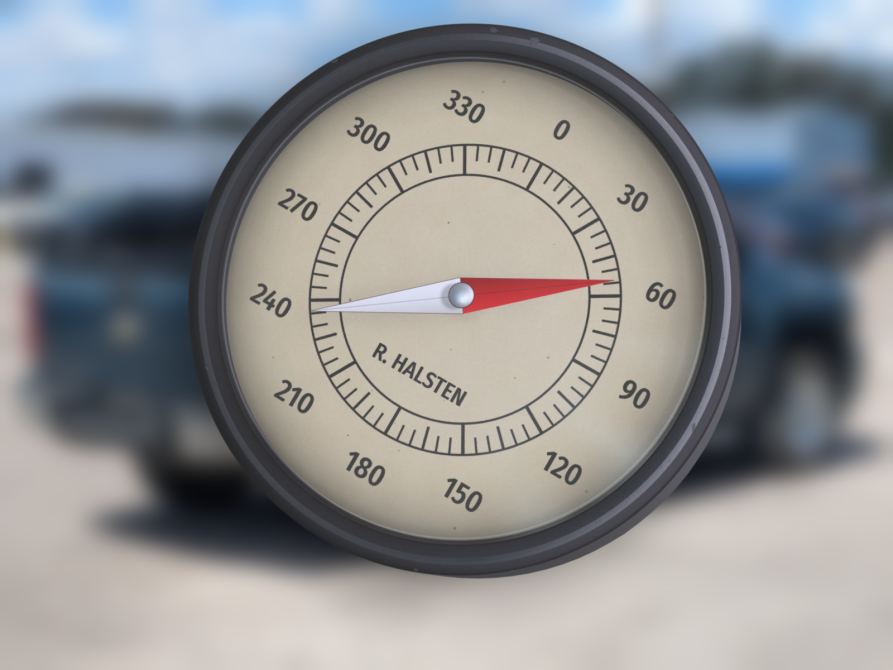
55
